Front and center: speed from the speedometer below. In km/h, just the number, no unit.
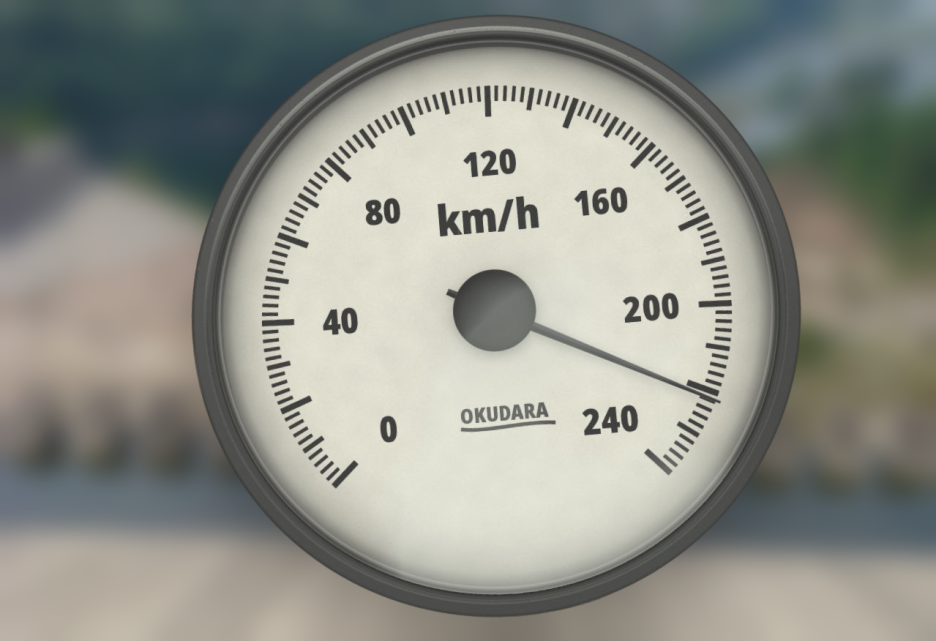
222
